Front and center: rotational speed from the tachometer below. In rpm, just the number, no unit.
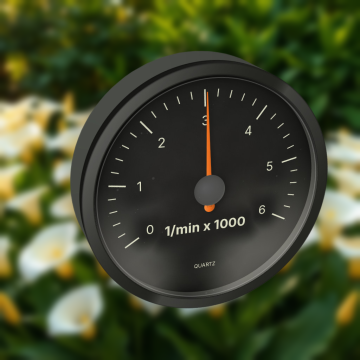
3000
